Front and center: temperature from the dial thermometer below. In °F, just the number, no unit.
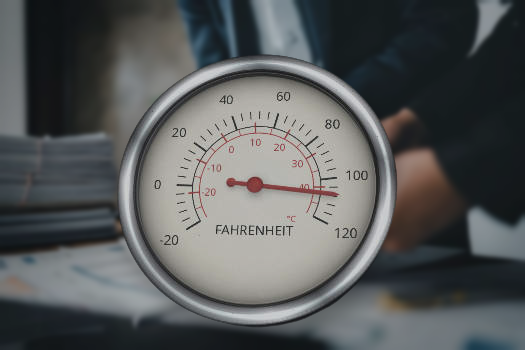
108
